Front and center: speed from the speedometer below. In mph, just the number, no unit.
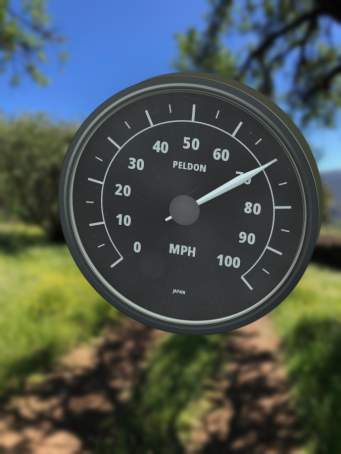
70
